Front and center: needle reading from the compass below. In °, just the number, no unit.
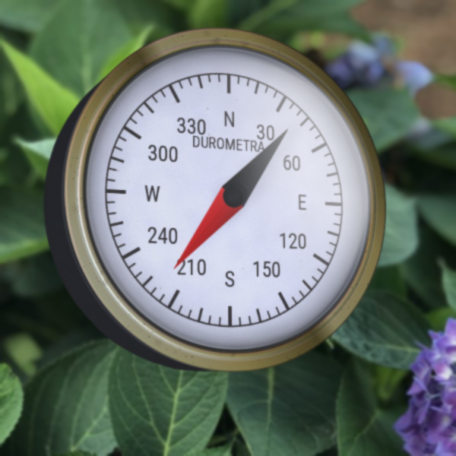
220
